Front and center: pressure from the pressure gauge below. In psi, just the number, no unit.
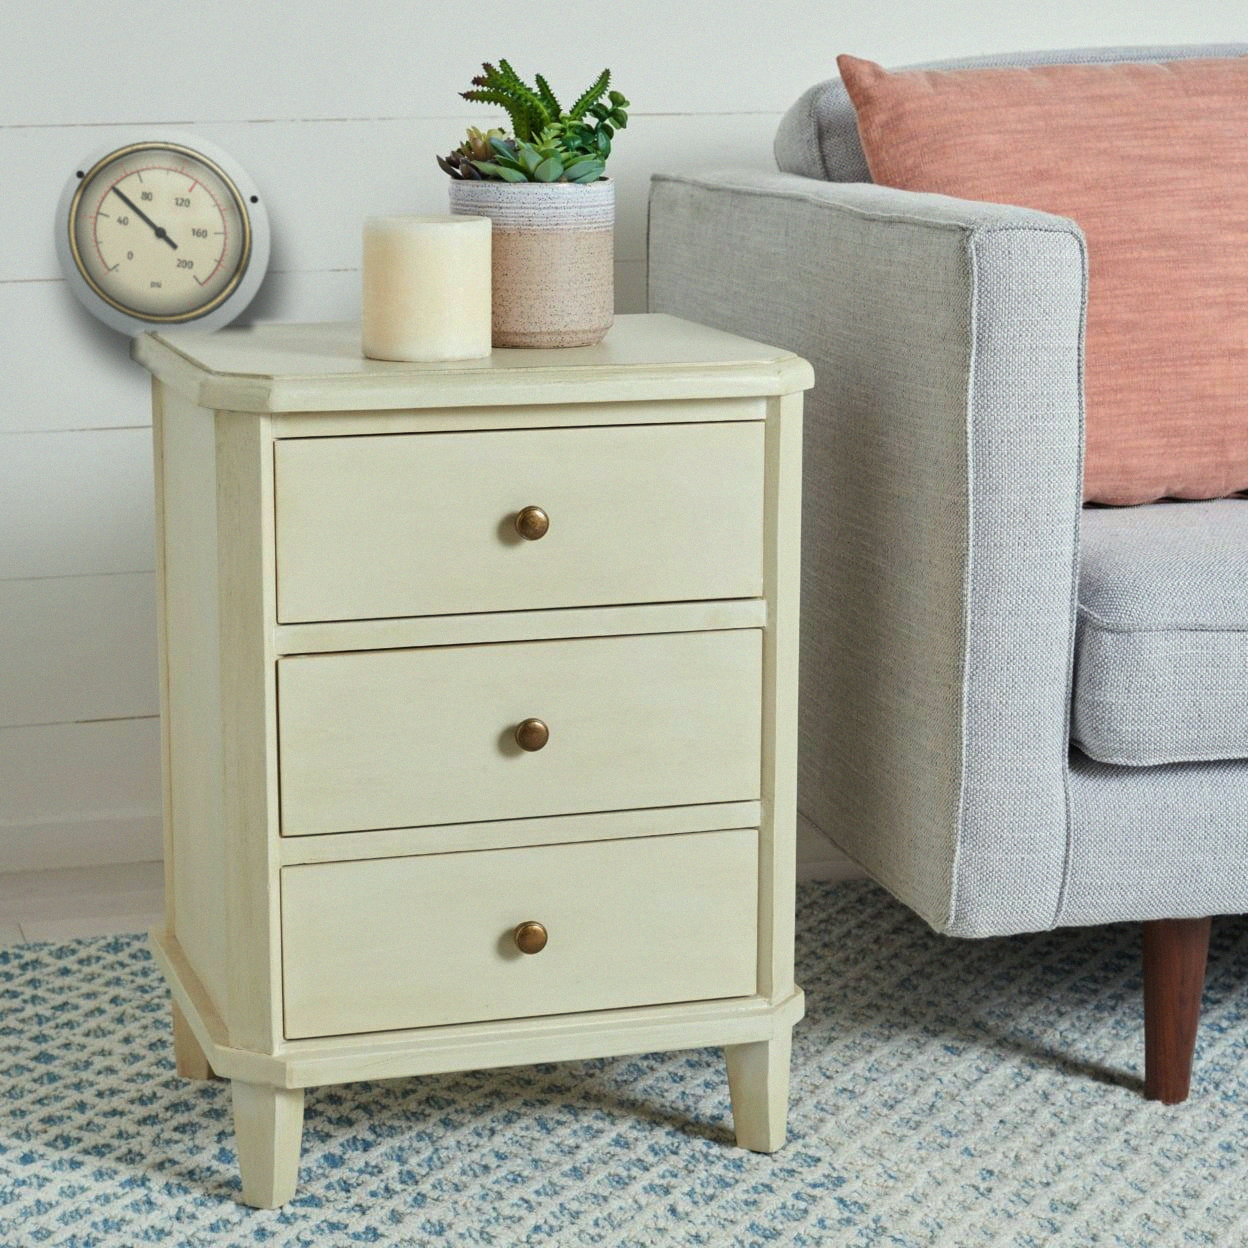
60
